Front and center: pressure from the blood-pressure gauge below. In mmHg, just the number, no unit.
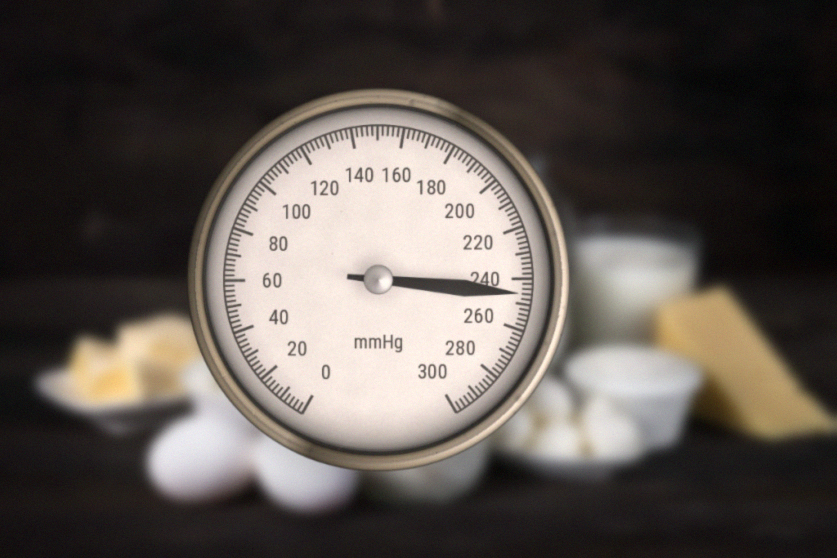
246
